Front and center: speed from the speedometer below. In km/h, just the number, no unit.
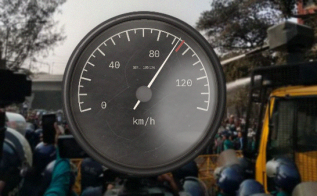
92.5
